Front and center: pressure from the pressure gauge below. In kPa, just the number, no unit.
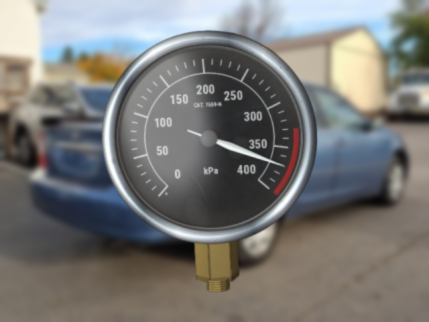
370
